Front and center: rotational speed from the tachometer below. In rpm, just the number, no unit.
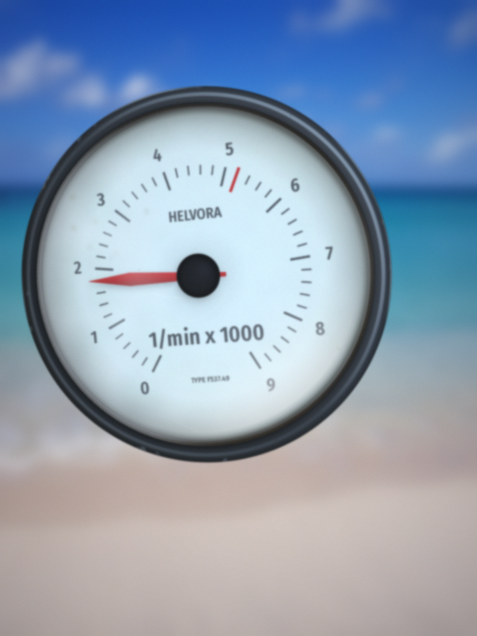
1800
